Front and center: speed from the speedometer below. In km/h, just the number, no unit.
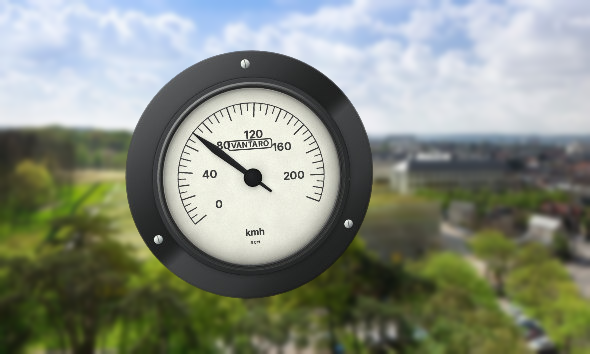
70
